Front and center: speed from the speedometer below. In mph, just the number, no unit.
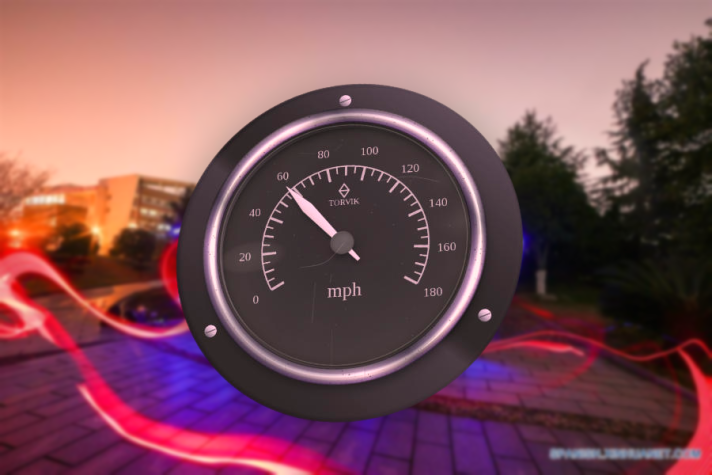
57.5
